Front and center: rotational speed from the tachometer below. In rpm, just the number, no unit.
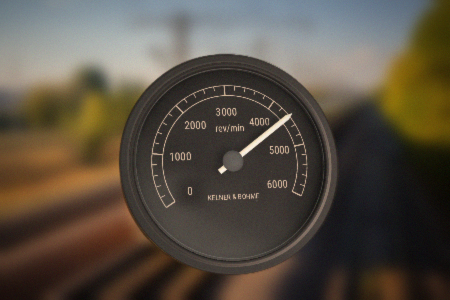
4400
